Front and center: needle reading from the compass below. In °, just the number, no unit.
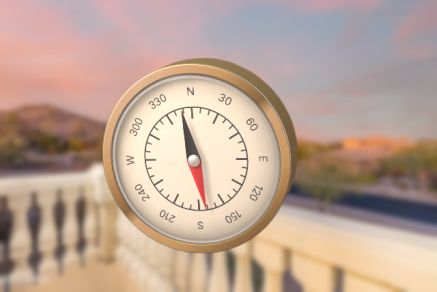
170
